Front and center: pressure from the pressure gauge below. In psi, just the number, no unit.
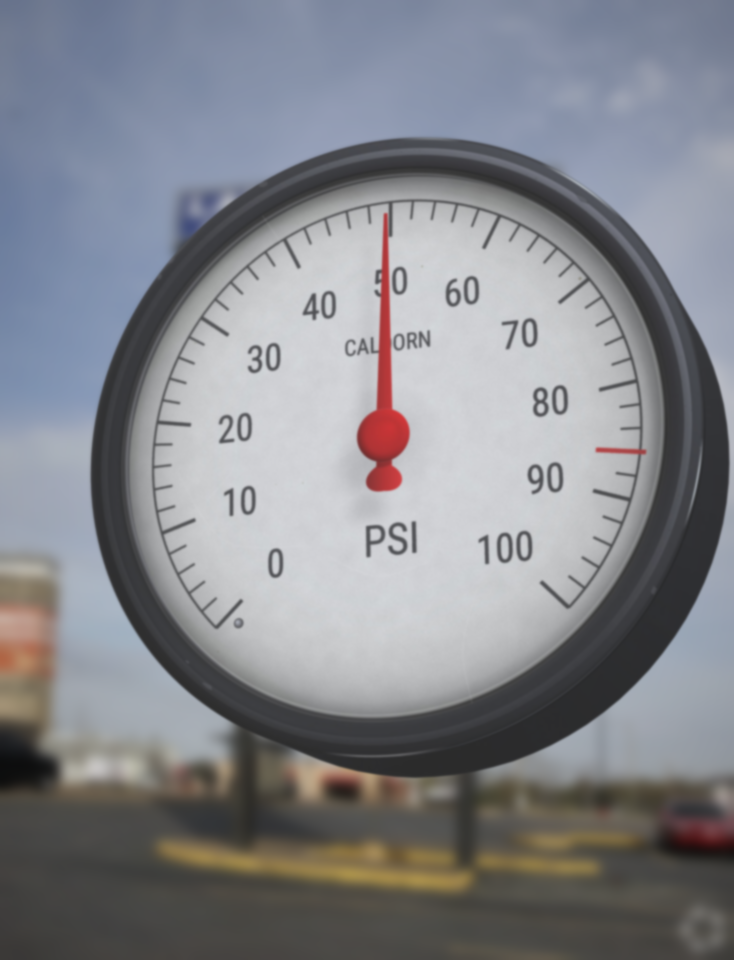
50
